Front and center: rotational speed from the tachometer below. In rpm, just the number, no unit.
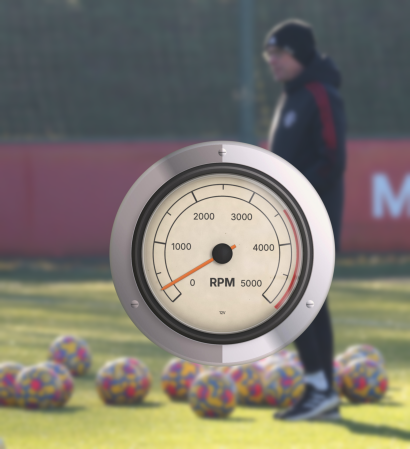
250
